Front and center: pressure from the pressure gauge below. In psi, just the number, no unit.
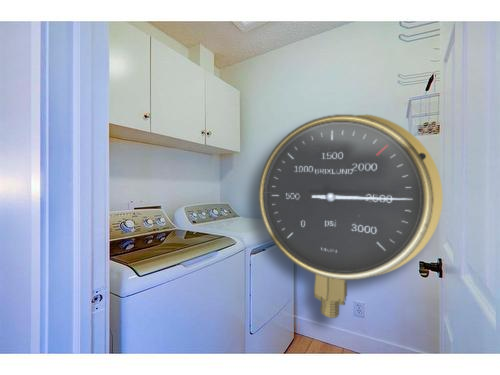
2500
